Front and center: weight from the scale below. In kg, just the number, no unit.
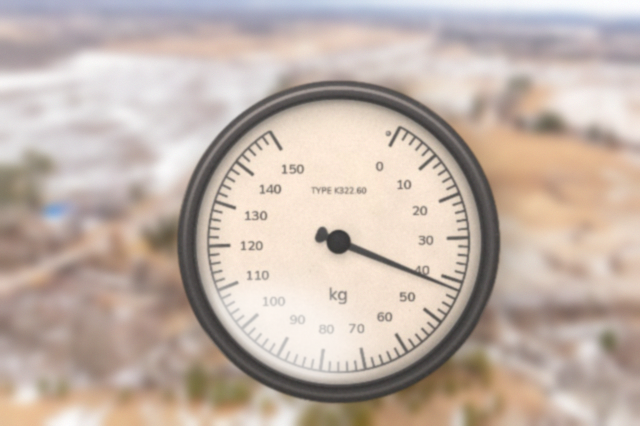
42
